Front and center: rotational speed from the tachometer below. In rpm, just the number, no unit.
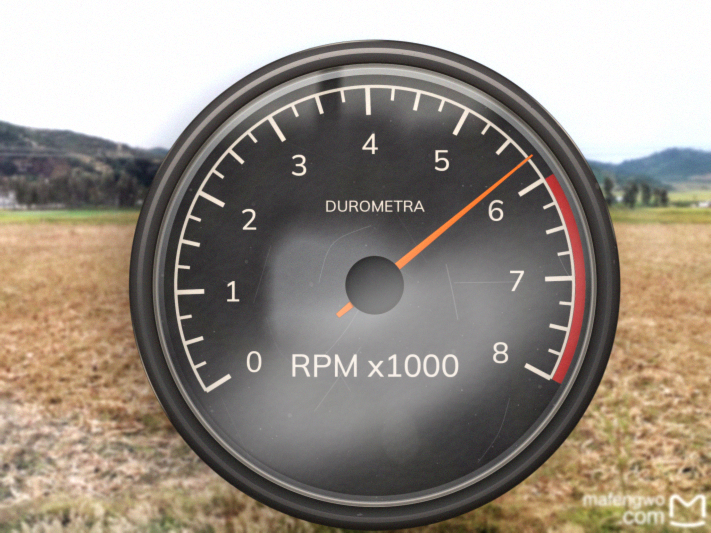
5750
